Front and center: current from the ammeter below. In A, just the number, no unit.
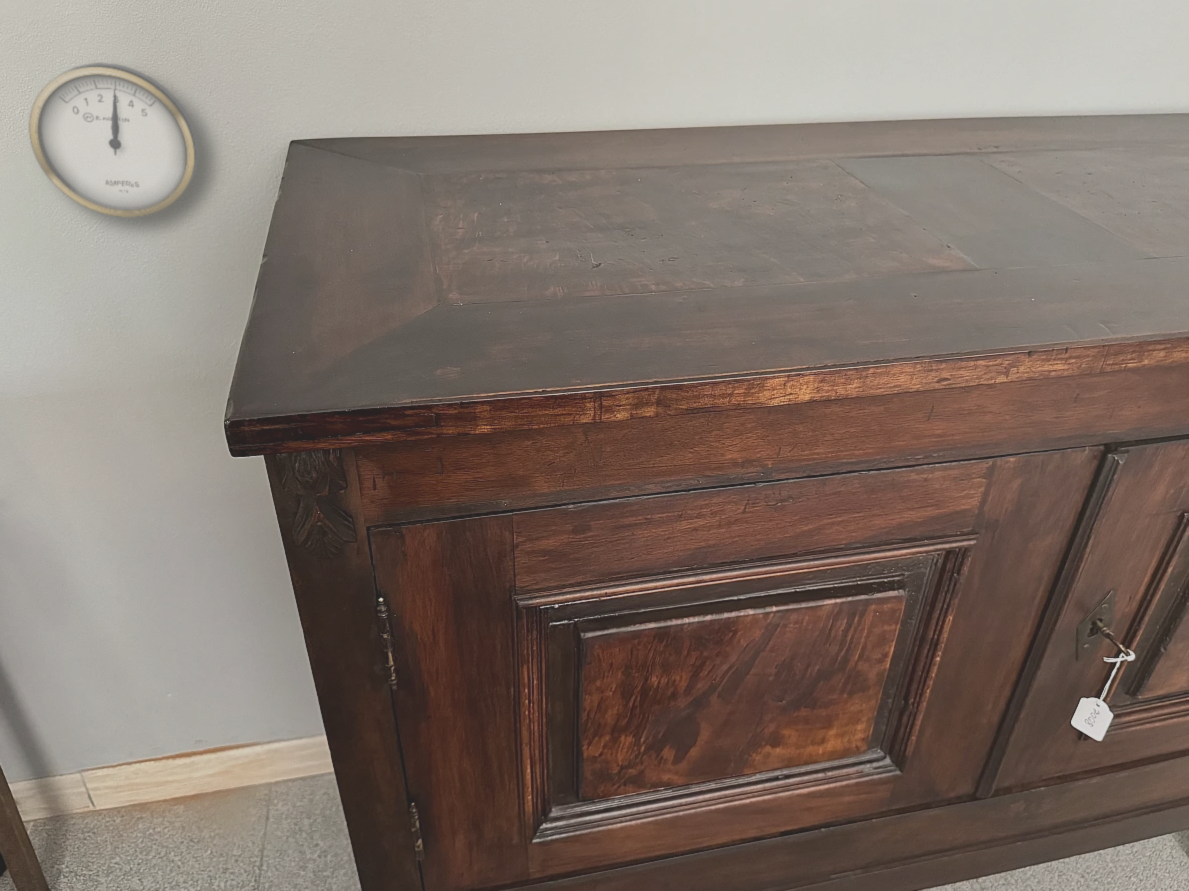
3
